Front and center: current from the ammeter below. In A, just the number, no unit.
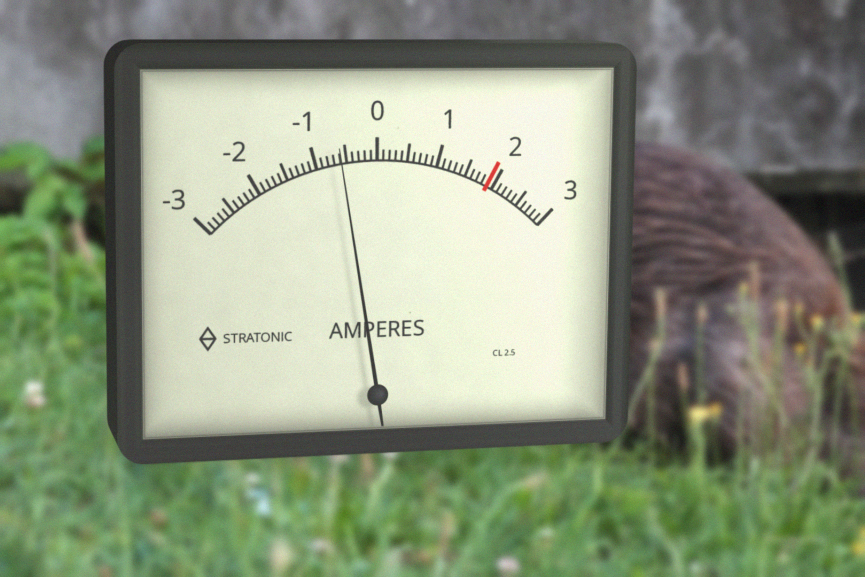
-0.6
